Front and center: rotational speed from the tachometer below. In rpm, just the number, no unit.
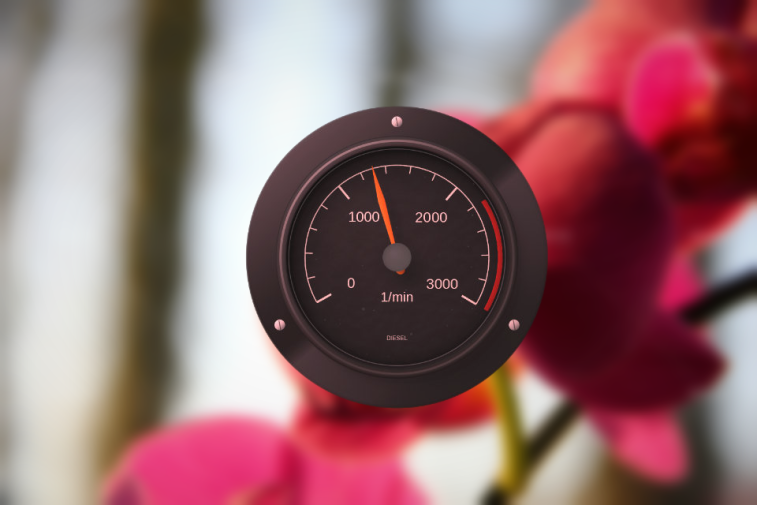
1300
